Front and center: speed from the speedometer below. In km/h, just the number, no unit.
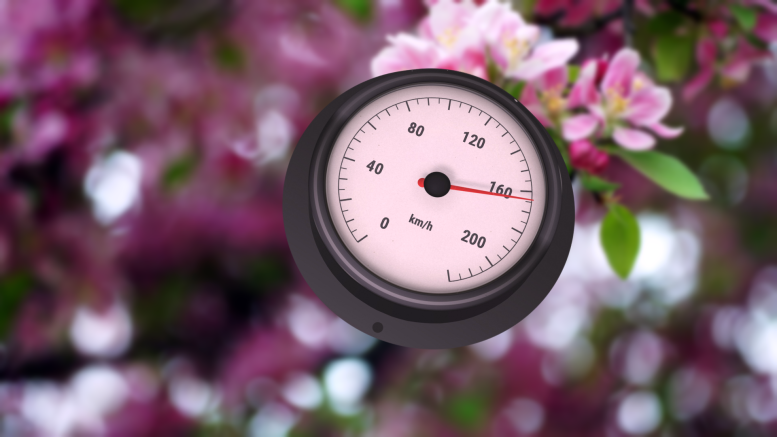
165
